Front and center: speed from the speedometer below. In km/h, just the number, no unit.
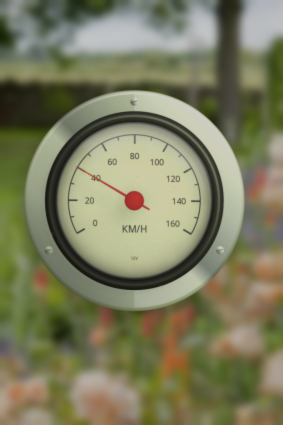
40
